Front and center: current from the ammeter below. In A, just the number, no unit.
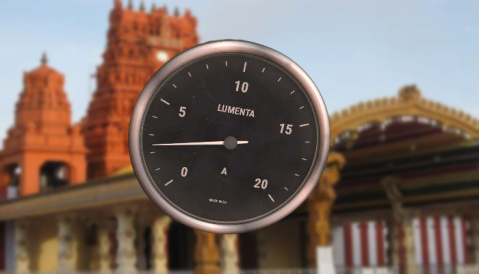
2.5
